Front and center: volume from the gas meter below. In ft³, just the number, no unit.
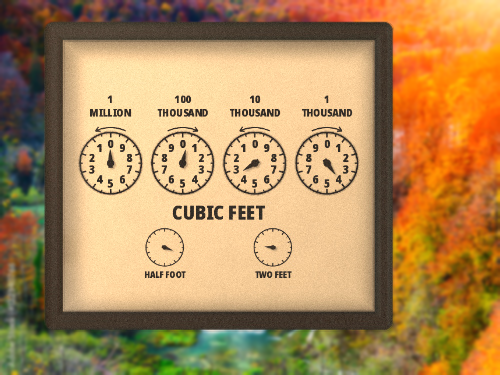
3400
